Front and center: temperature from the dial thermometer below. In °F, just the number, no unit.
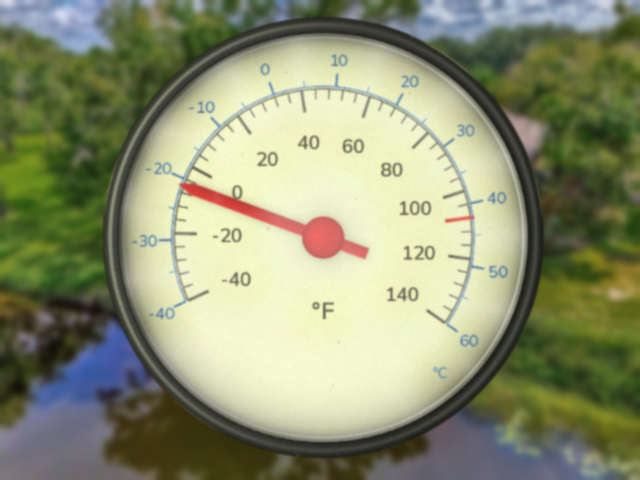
-6
